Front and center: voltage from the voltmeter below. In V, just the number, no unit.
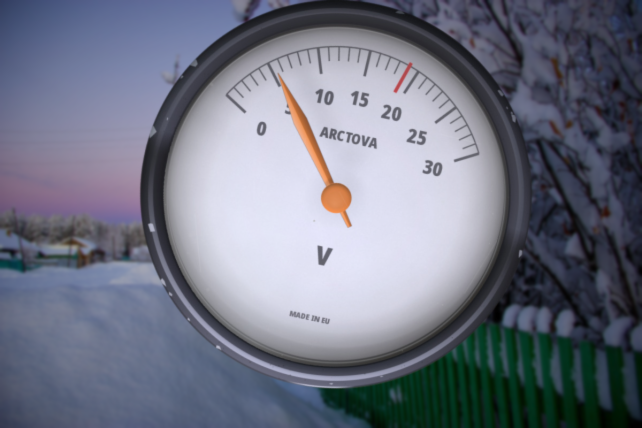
5.5
